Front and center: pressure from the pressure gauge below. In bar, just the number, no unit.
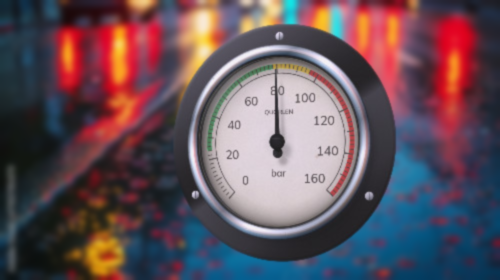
80
